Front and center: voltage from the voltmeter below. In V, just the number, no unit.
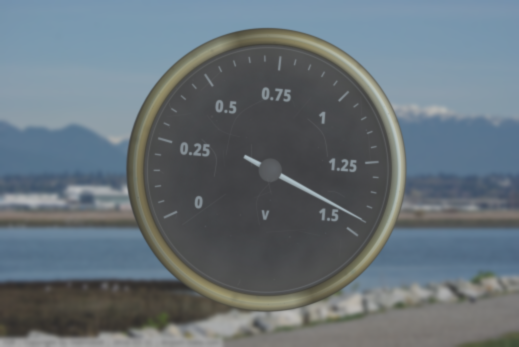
1.45
